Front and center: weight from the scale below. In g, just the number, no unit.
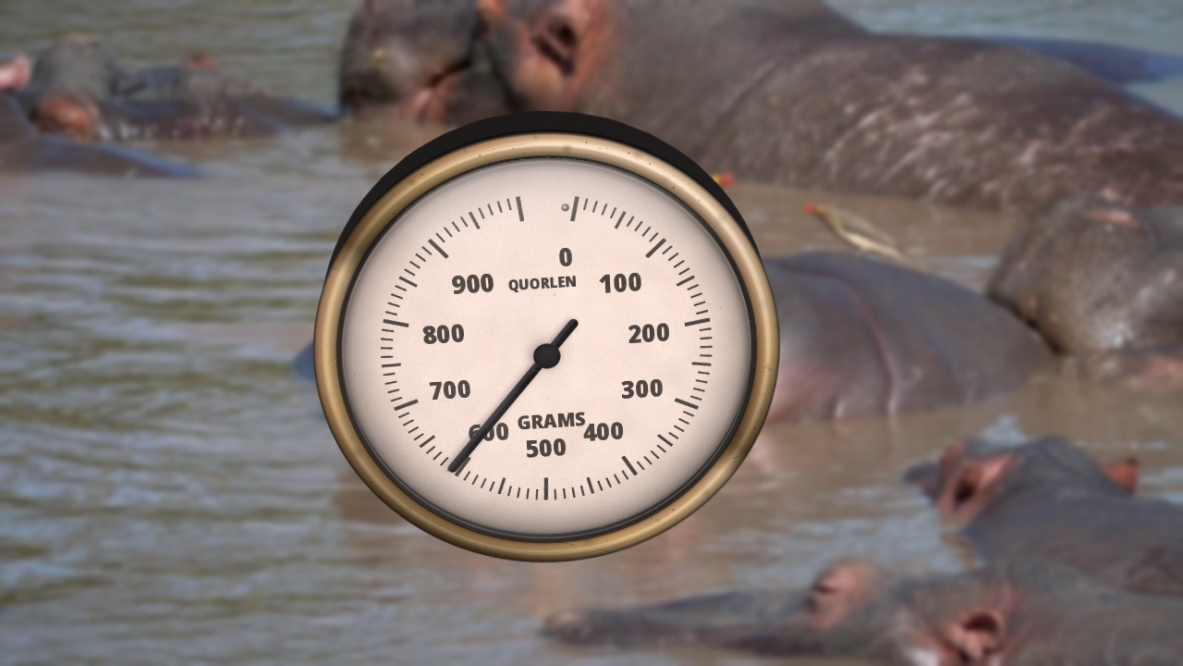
610
